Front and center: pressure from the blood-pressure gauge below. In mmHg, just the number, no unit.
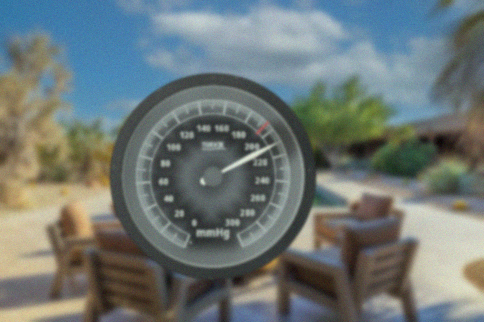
210
